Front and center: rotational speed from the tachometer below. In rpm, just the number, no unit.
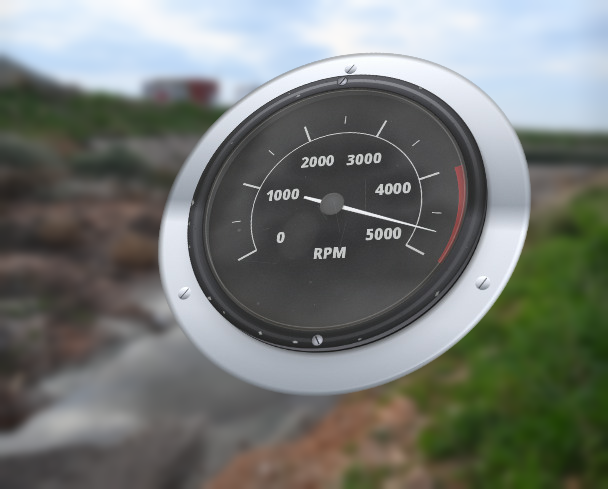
4750
